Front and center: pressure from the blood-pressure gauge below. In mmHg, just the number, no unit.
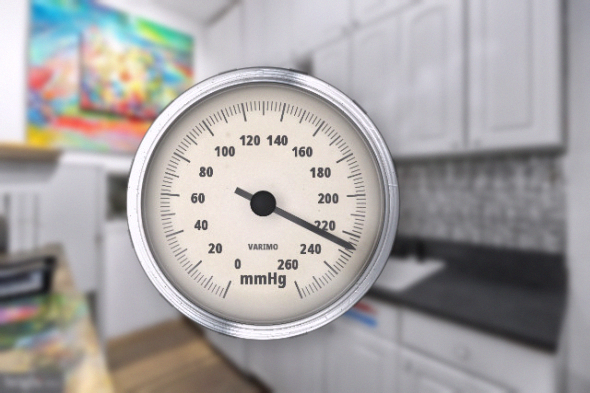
226
